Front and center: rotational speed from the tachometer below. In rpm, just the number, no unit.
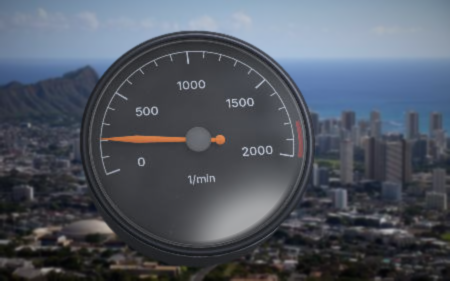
200
